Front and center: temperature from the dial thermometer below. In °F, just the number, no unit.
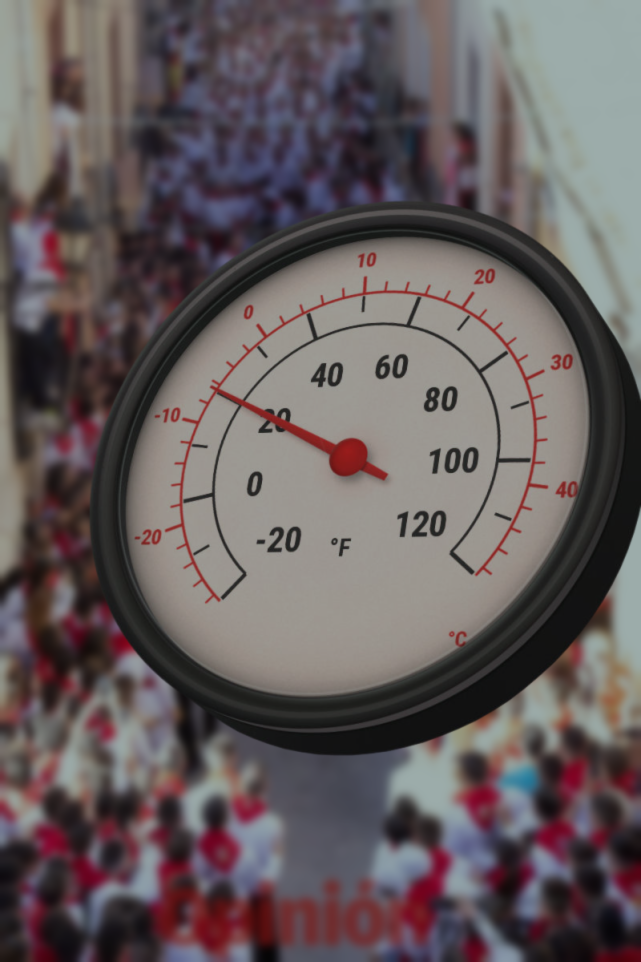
20
